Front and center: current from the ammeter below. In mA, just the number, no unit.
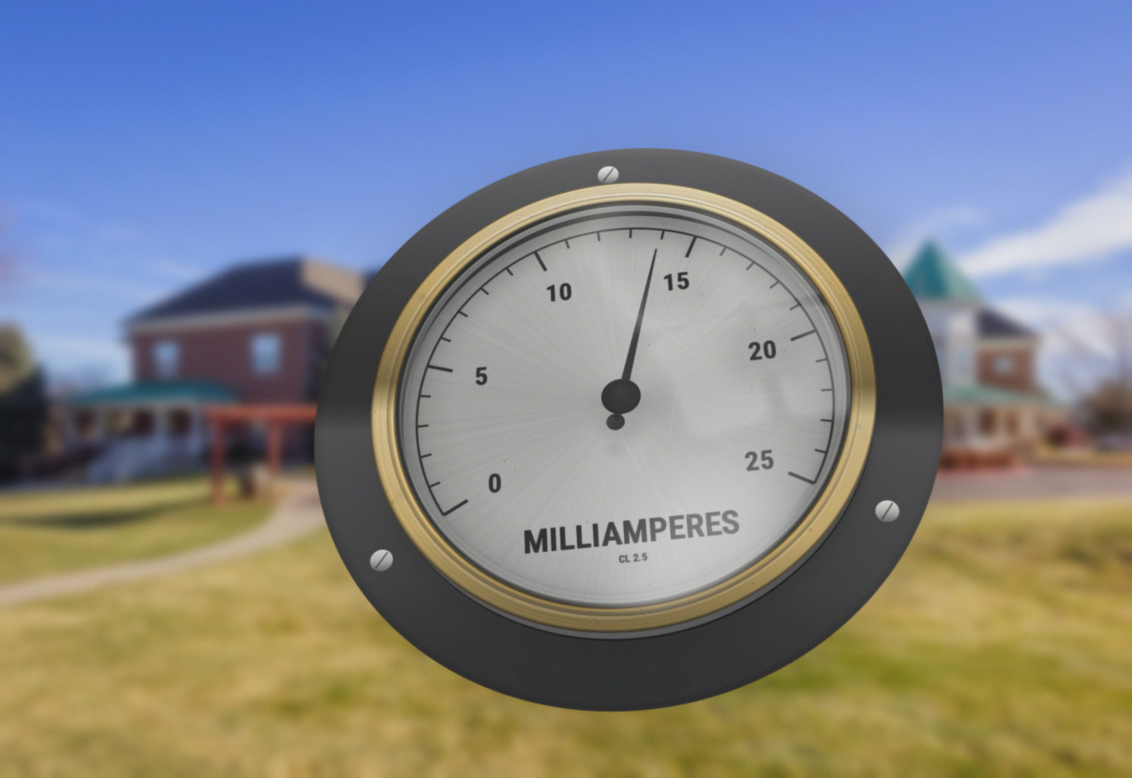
14
